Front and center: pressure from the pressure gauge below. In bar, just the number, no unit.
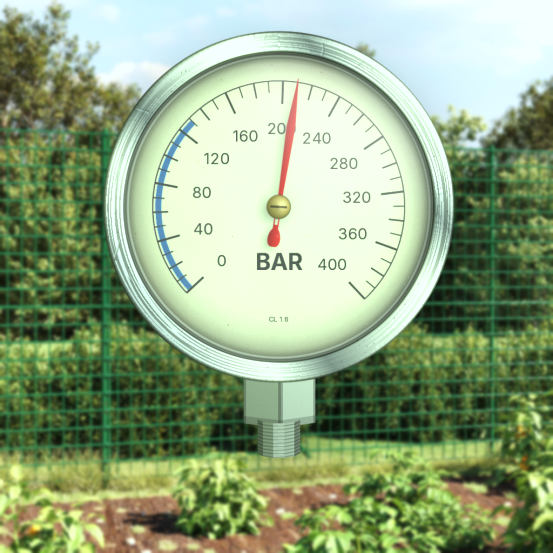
210
